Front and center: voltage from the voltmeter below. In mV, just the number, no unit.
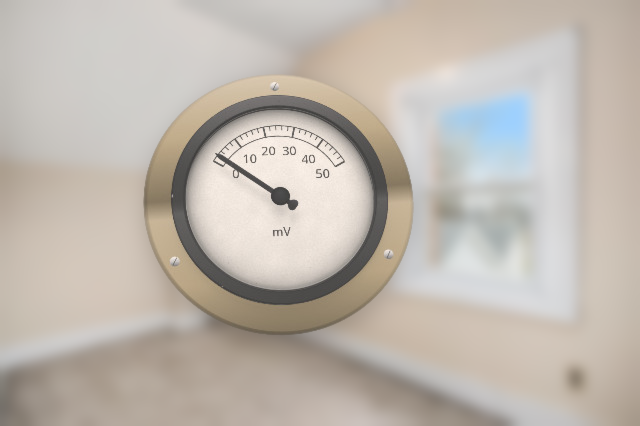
2
